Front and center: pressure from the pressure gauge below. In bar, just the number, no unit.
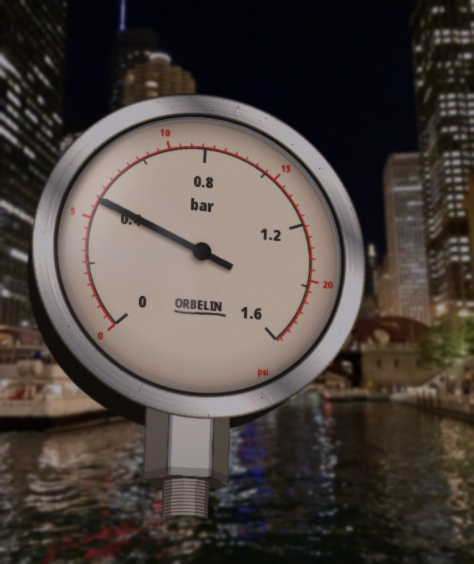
0.4
